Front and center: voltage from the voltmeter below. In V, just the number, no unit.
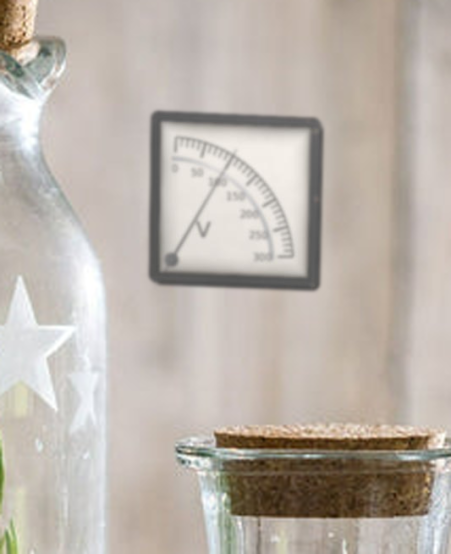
100
